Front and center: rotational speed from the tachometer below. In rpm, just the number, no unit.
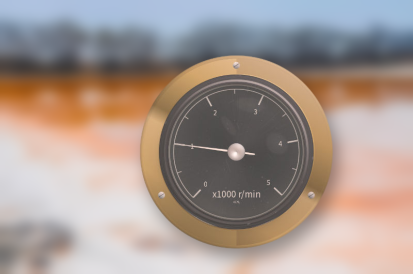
1000
